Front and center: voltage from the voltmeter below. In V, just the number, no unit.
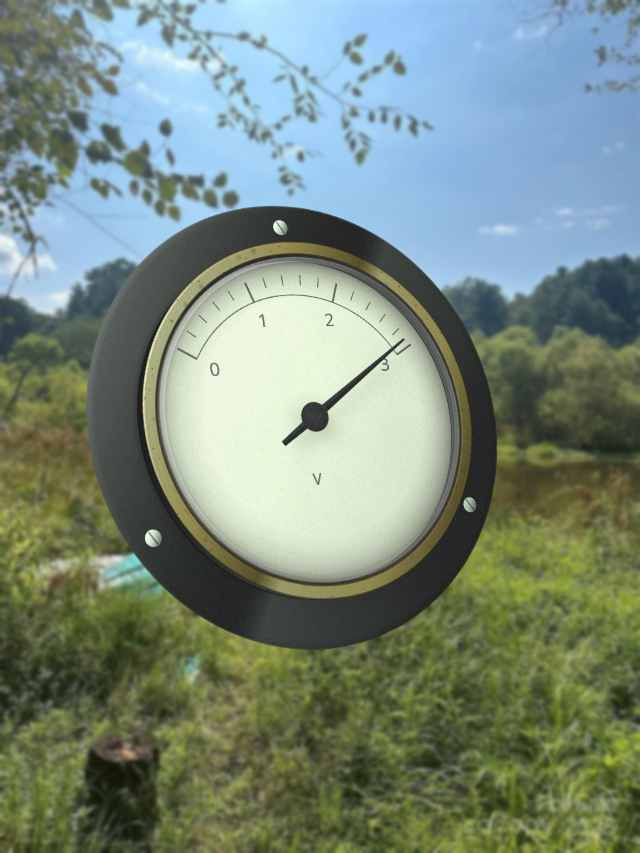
2.9
